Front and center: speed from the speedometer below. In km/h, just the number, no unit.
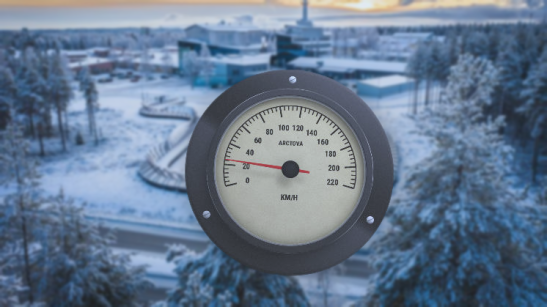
24
